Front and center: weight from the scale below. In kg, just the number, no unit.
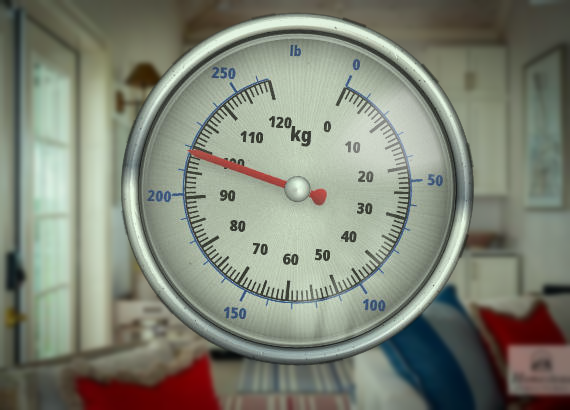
99
